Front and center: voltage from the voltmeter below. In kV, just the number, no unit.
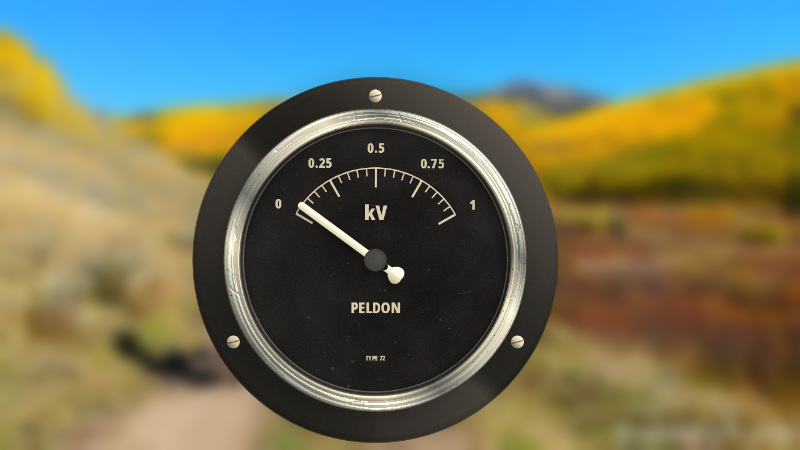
0.05
